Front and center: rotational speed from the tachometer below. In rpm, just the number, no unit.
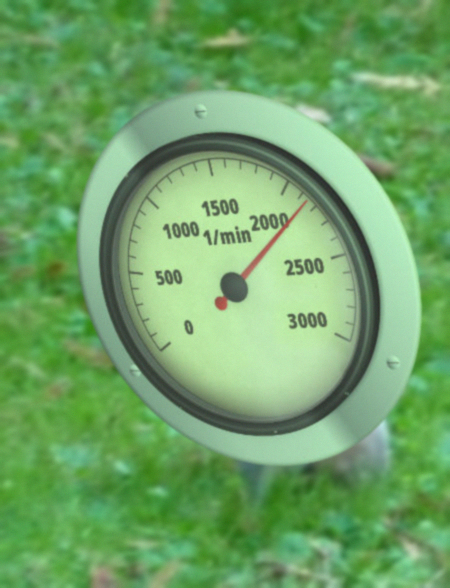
2150
